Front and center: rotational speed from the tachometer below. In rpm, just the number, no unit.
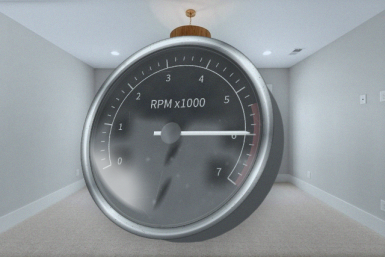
6000
